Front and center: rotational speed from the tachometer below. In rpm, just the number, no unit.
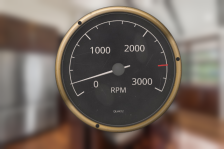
200
